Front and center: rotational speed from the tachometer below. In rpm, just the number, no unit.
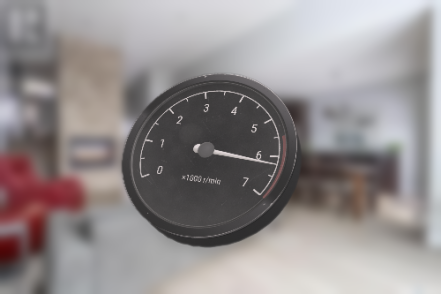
6250
